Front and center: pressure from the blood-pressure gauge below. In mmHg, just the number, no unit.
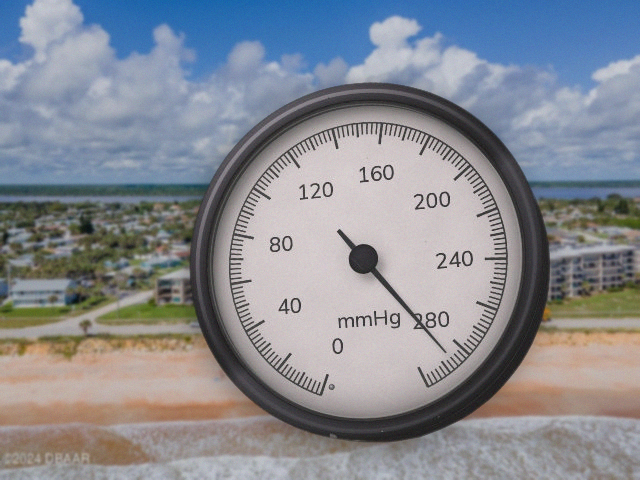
286
